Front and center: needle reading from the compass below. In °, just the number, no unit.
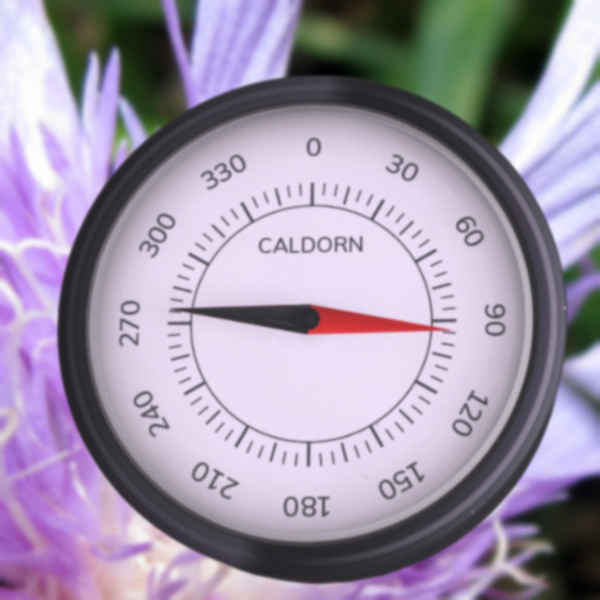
95
